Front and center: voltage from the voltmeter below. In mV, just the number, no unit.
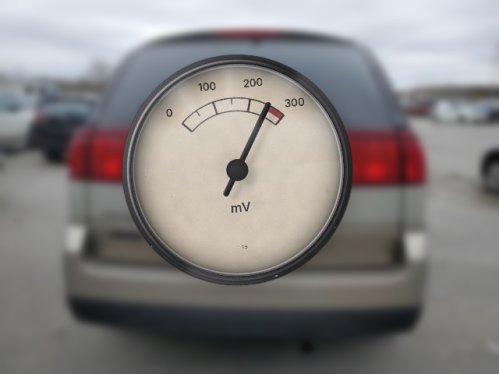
250
